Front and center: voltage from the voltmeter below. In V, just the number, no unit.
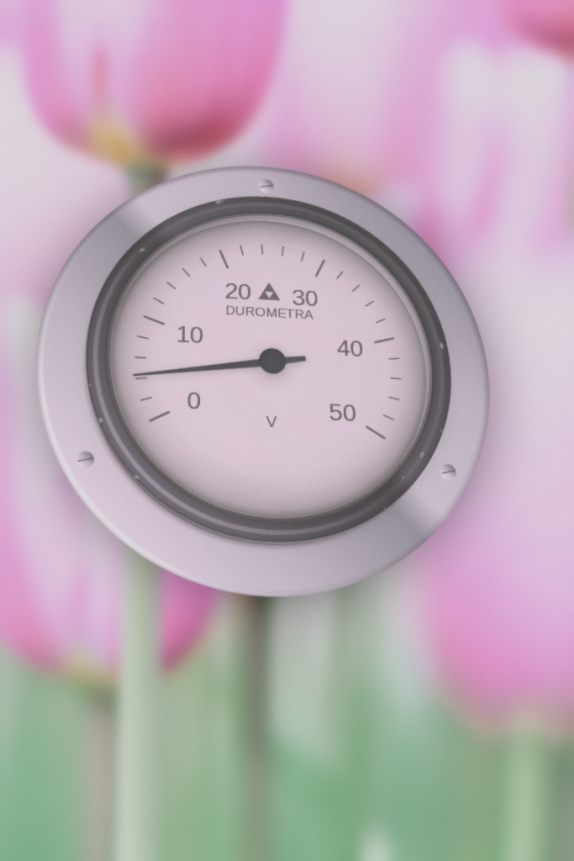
4
